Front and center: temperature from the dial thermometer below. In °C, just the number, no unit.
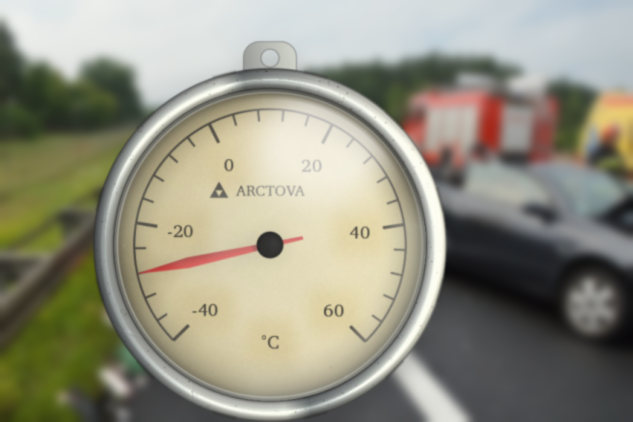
-28
